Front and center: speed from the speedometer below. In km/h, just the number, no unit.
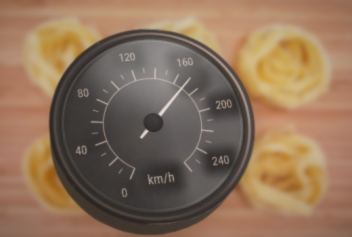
170
